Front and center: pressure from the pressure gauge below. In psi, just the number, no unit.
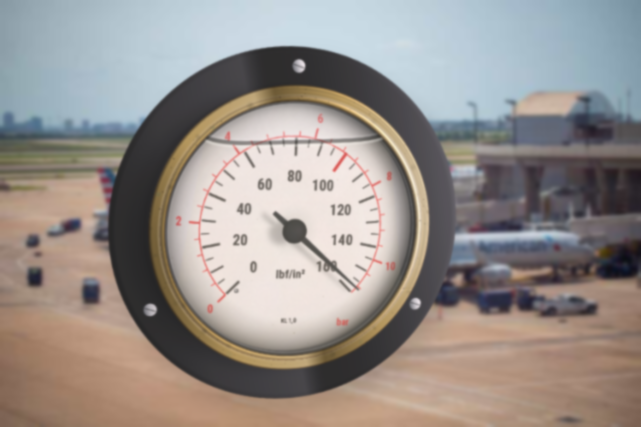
157.5
